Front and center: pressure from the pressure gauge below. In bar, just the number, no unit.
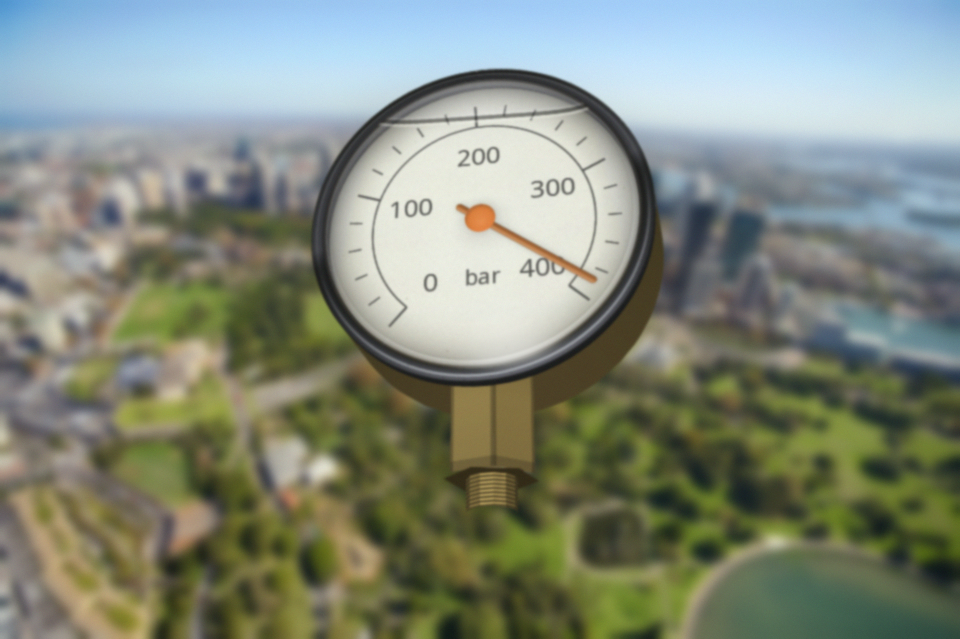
390
